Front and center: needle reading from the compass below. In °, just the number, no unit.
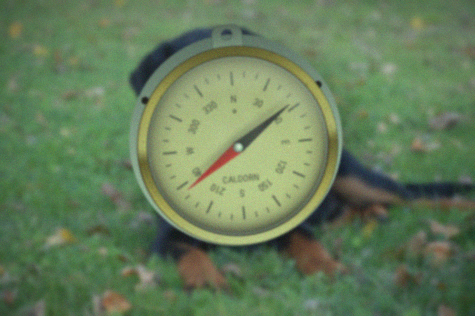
235
